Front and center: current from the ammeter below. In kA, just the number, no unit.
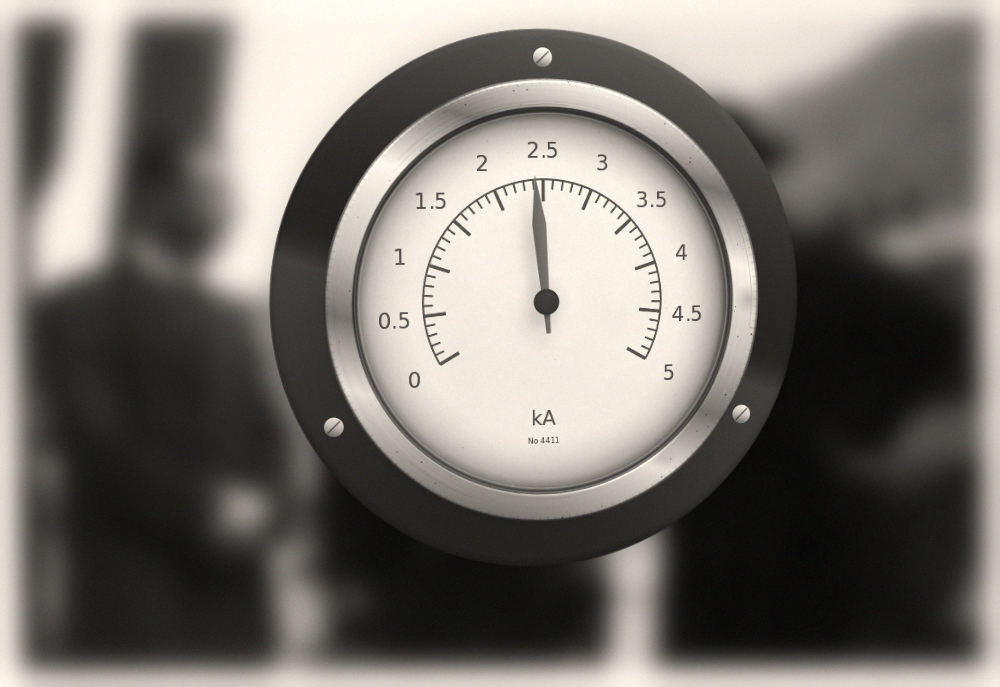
2.4
